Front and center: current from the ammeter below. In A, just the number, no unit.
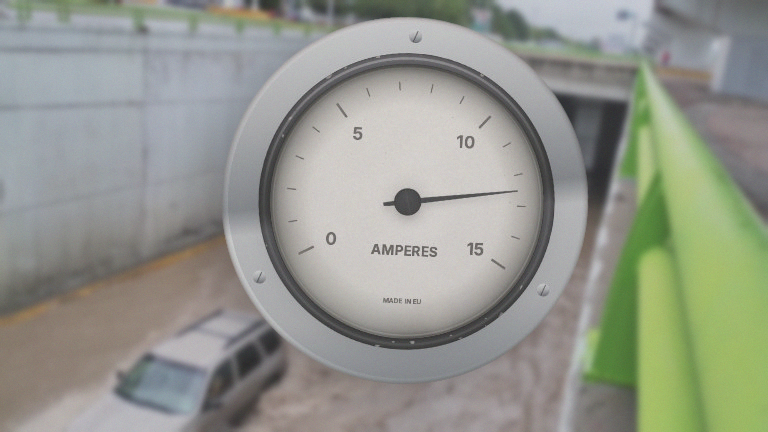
12.5
